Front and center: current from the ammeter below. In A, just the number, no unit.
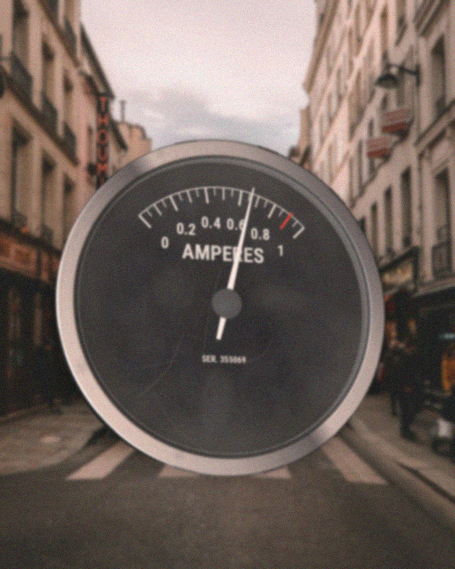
0.65
